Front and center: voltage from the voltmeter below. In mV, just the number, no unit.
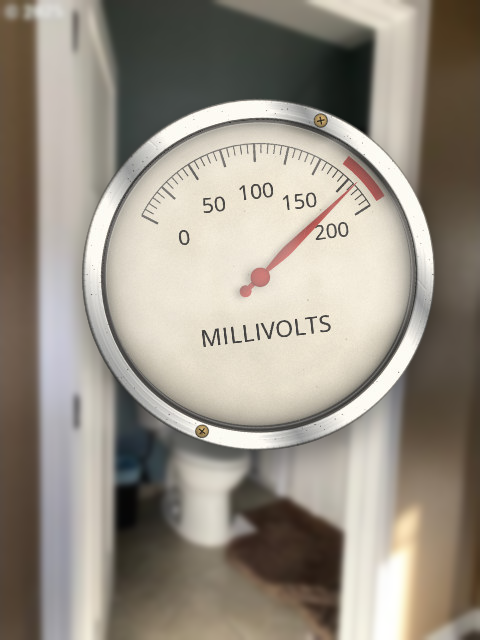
180
